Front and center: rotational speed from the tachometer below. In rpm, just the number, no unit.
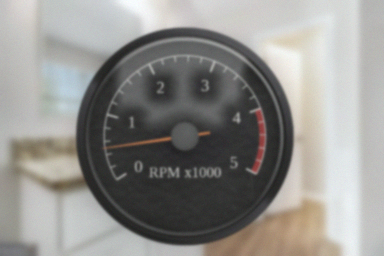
500
